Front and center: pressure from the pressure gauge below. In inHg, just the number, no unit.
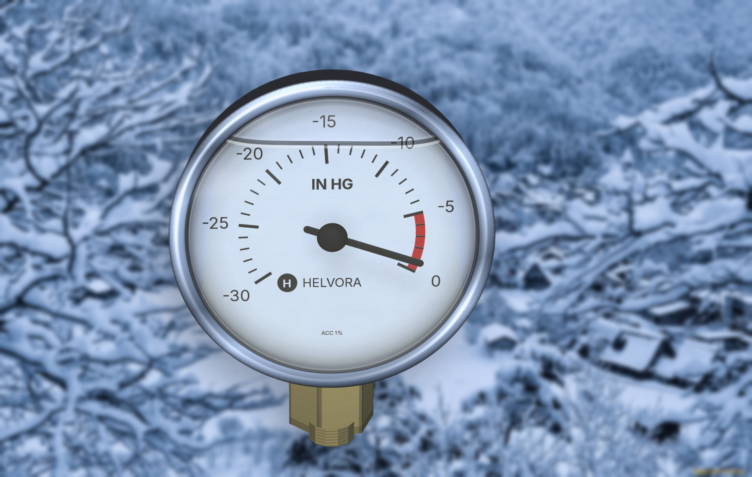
-1
